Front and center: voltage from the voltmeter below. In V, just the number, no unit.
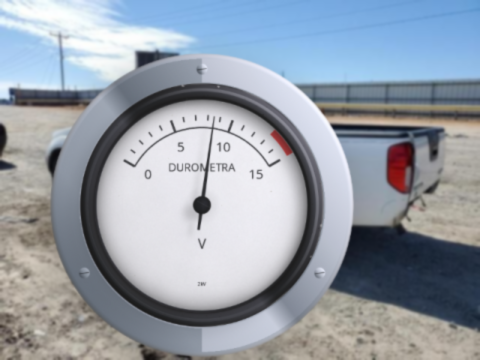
8.5
